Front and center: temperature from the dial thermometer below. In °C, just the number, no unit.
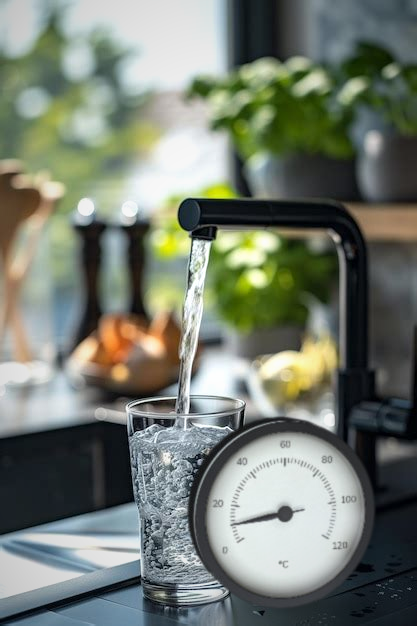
10
